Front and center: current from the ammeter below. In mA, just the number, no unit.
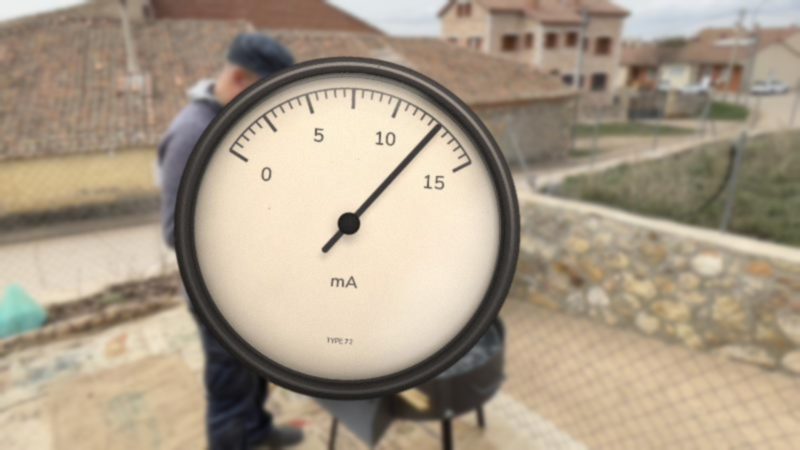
12.5
